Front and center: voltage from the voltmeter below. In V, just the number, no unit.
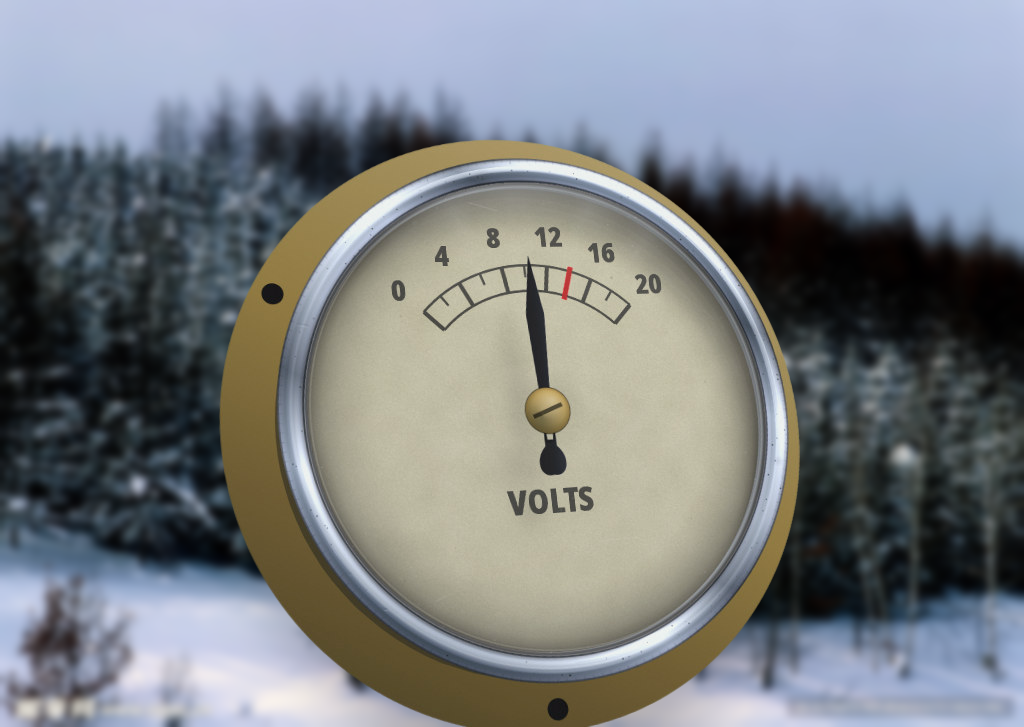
10
